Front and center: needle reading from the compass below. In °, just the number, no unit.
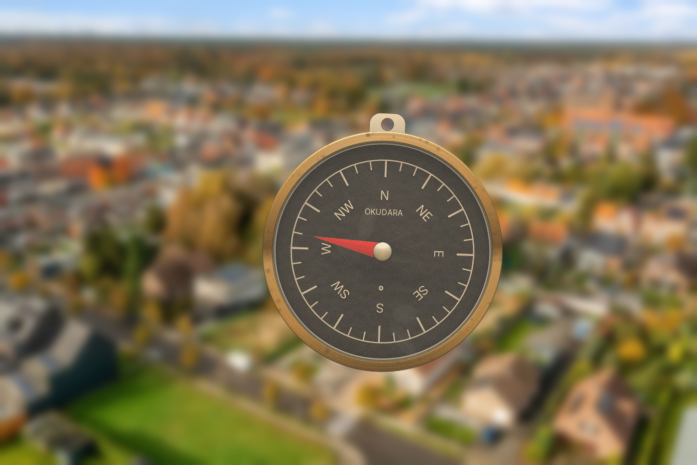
280
